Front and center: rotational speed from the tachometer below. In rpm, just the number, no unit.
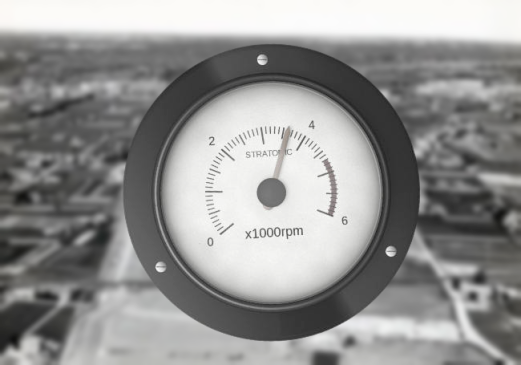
3600
